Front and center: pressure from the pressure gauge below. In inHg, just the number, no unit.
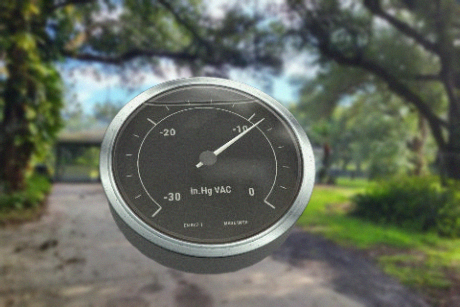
-9
